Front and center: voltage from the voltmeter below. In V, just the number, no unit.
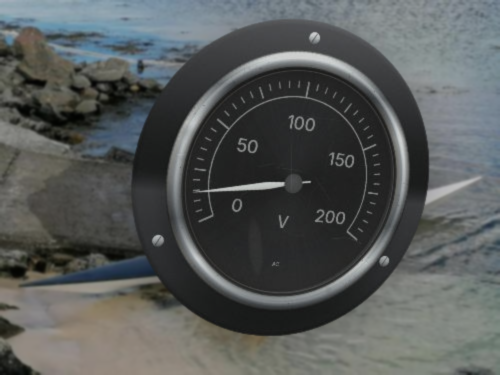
15
